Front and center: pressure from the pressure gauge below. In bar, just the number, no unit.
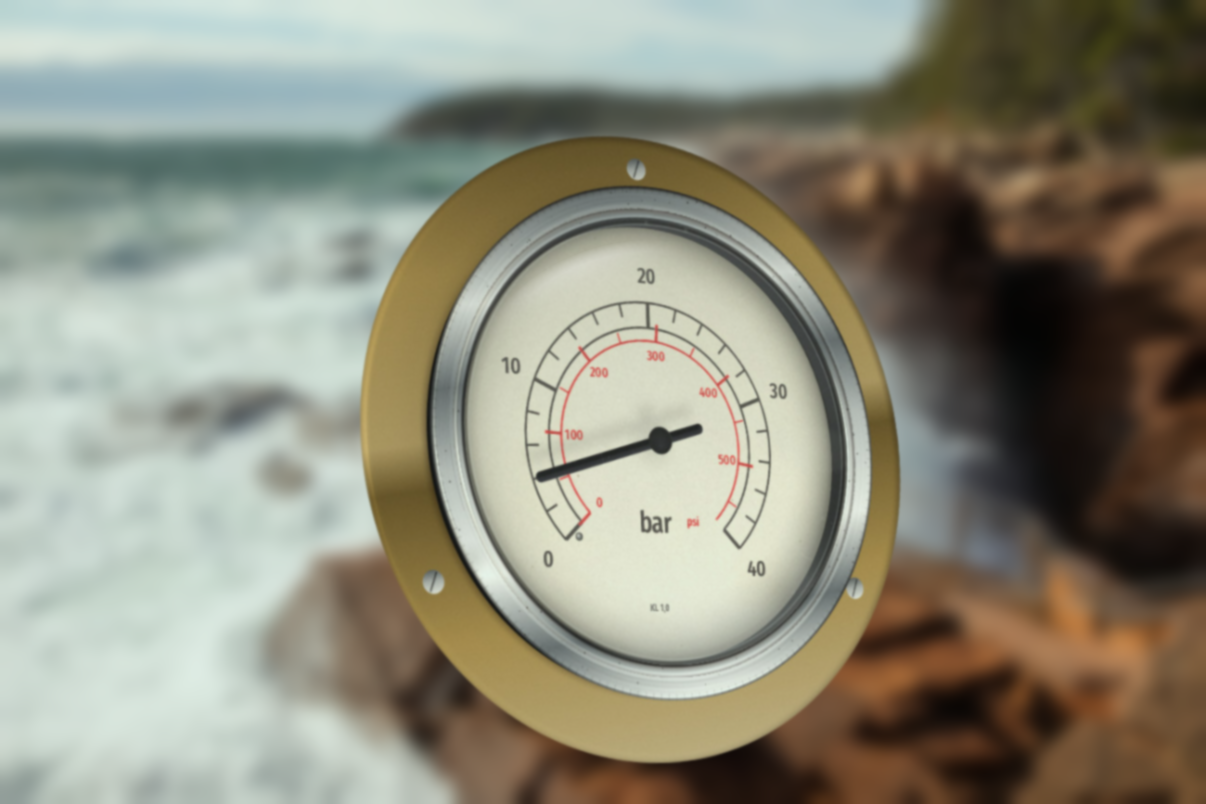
4
